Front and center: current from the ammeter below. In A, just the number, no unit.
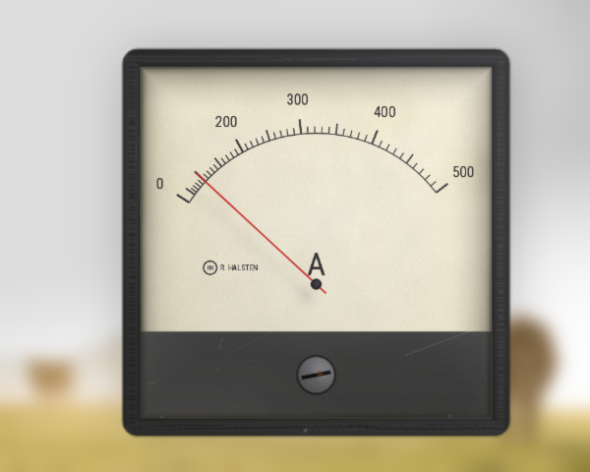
100
